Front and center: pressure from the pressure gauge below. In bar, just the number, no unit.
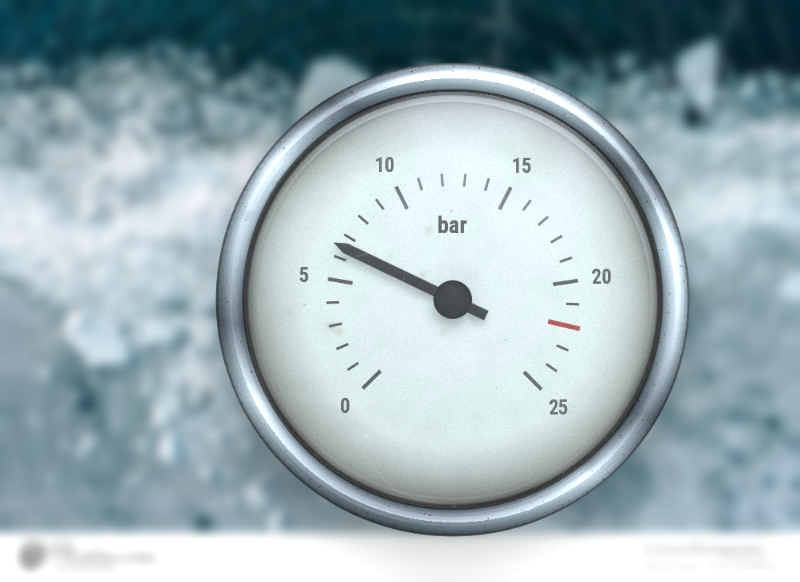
6.5
